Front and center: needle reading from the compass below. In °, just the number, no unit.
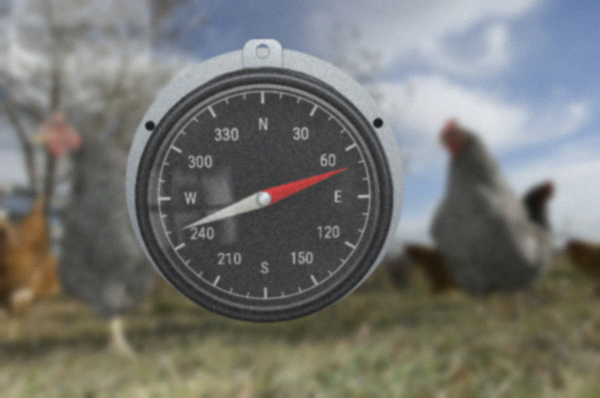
70
